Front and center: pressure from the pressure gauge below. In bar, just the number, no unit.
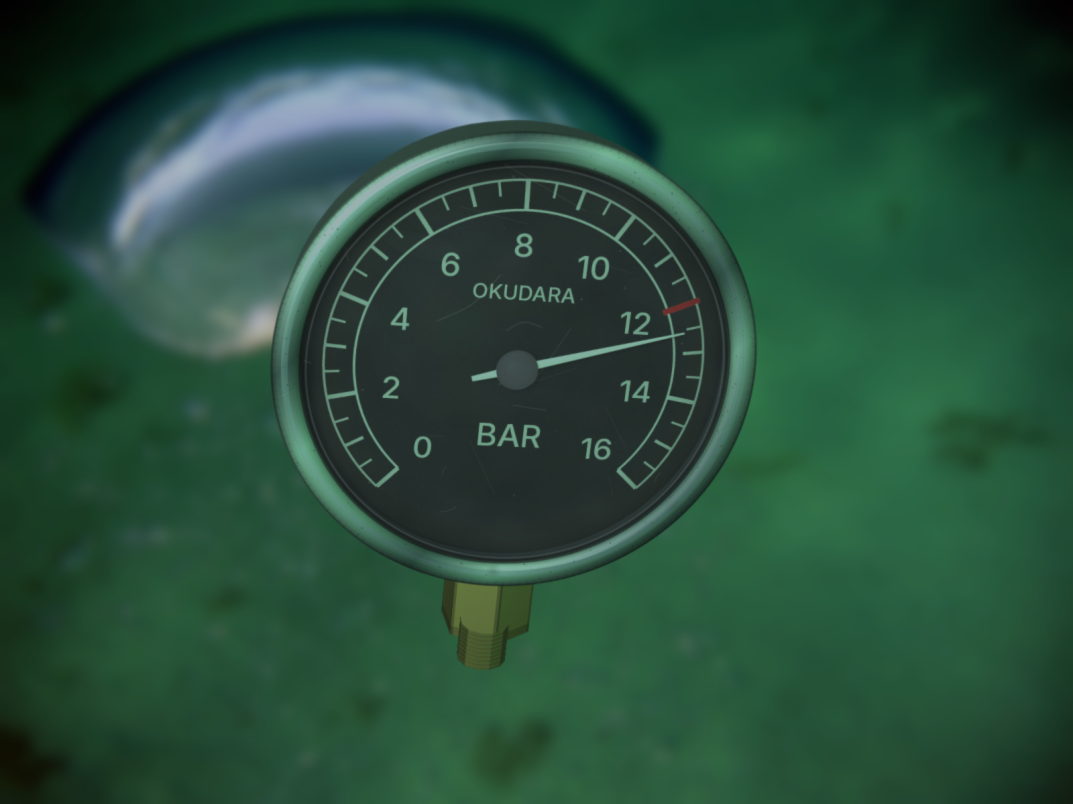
12.5
